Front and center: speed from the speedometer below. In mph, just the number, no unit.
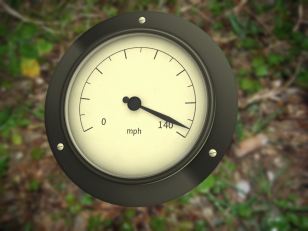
135
